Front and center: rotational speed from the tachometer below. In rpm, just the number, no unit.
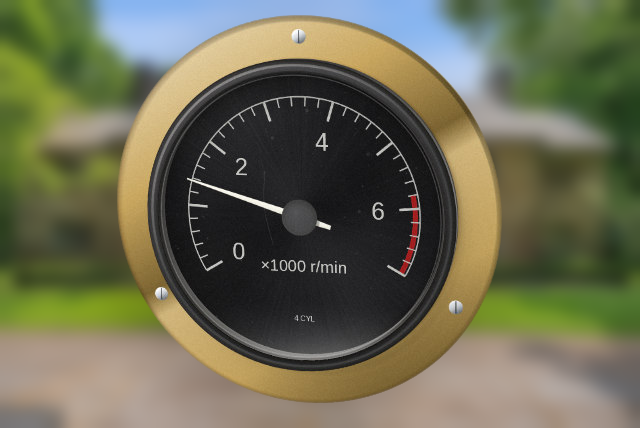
1400
